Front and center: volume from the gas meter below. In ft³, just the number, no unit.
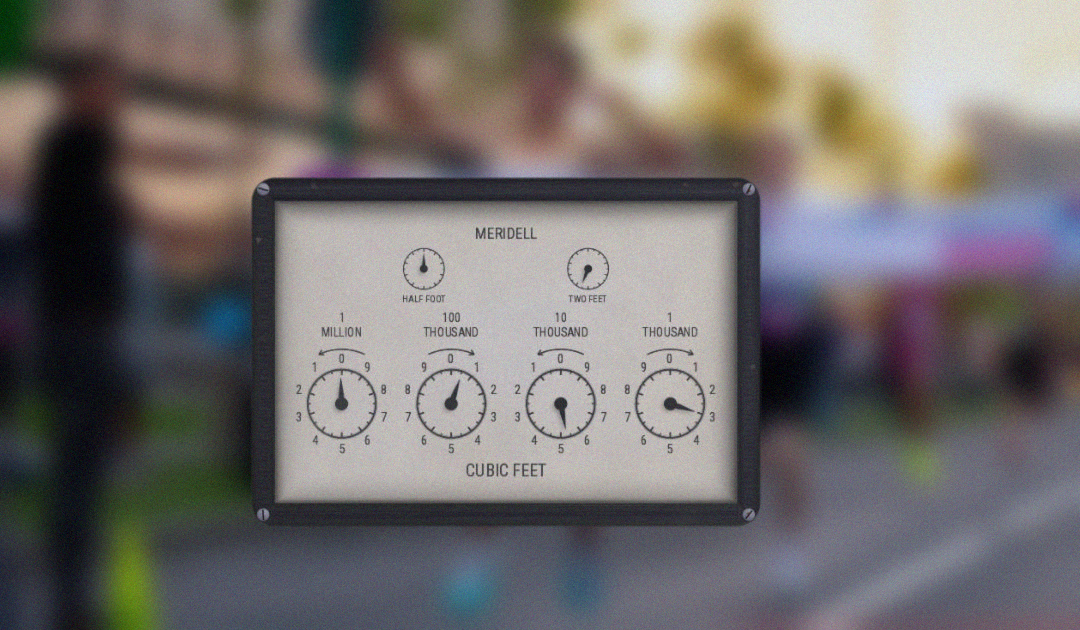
5300
